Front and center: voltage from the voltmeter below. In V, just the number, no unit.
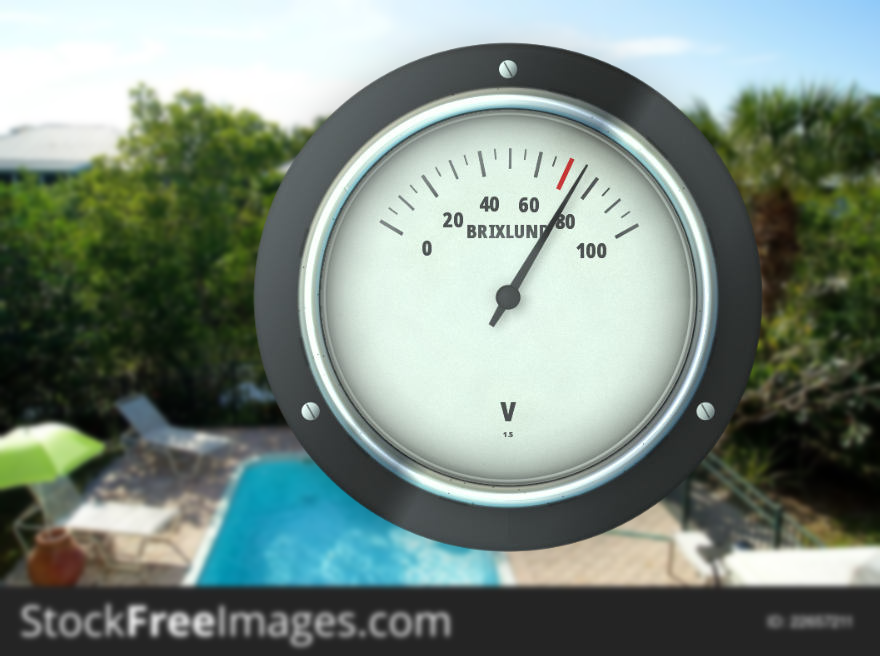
75
